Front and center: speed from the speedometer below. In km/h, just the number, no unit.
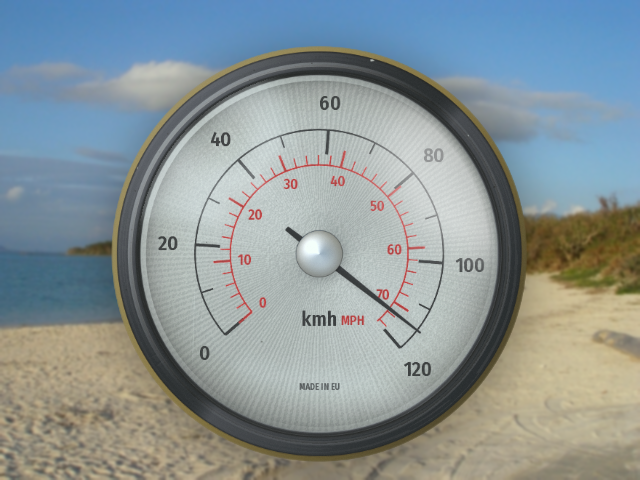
115
